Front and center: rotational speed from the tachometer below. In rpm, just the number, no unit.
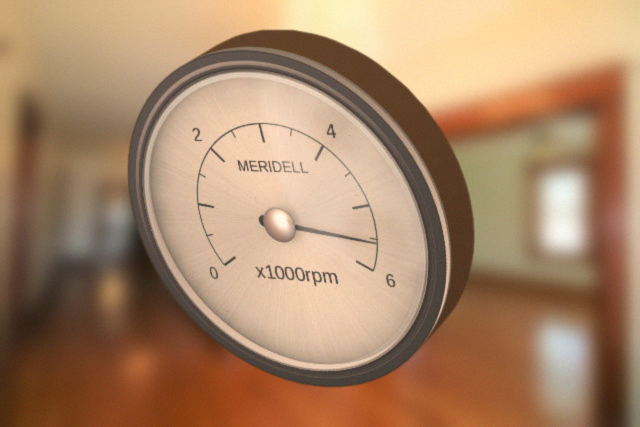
5500
